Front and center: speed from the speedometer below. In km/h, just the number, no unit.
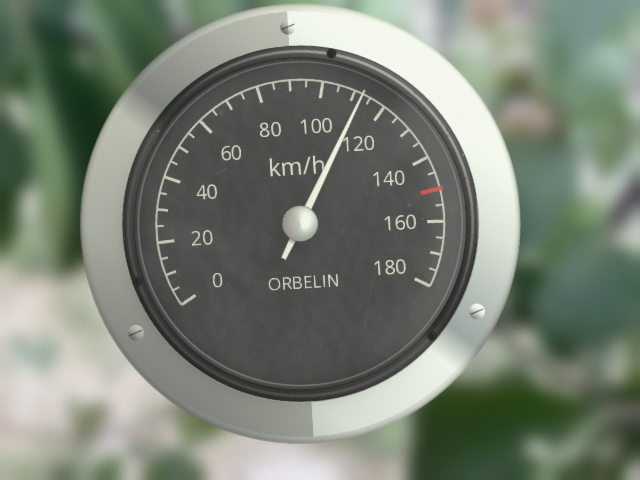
112.5
